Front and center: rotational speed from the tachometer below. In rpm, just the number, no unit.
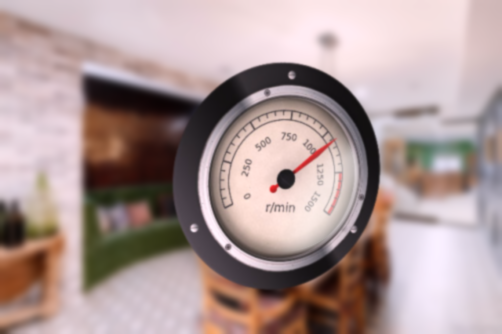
1050
